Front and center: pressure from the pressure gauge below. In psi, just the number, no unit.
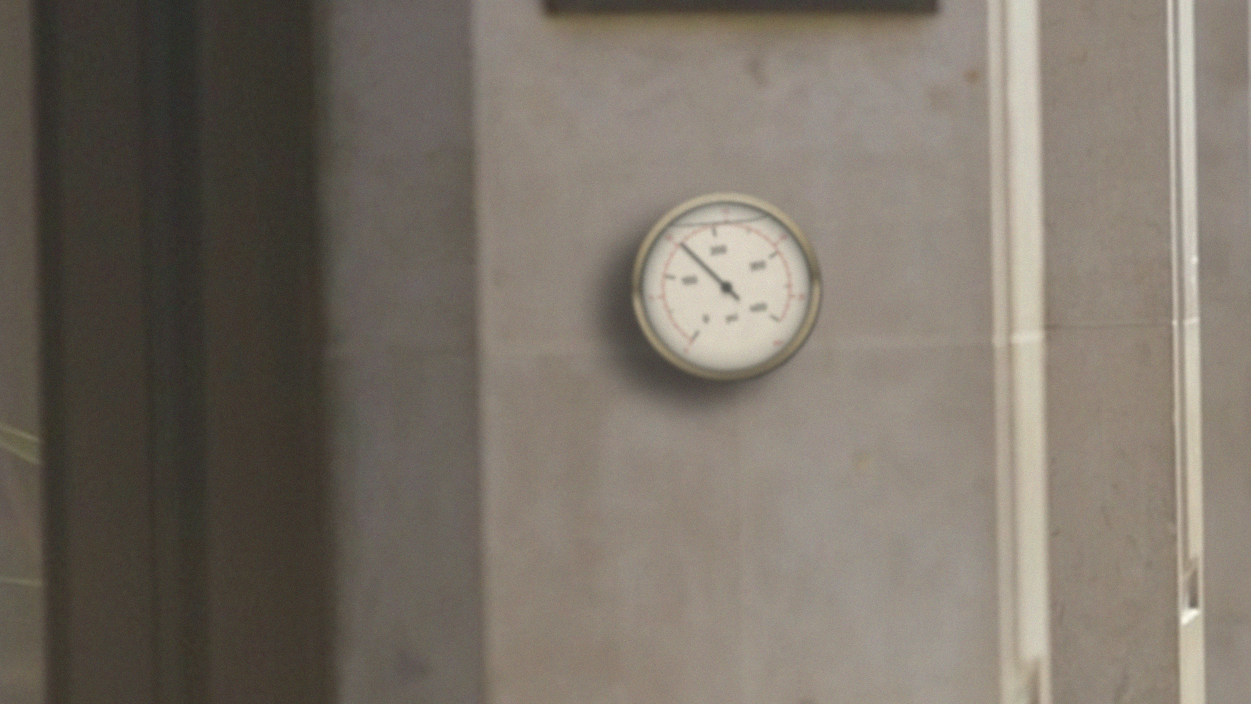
150
